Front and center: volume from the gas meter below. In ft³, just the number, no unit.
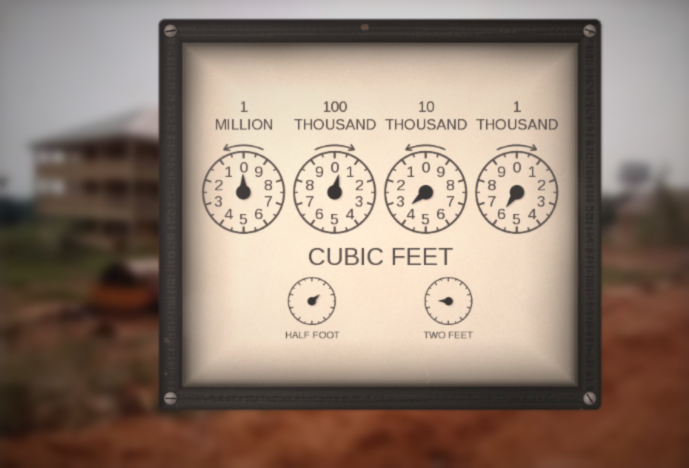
3600
